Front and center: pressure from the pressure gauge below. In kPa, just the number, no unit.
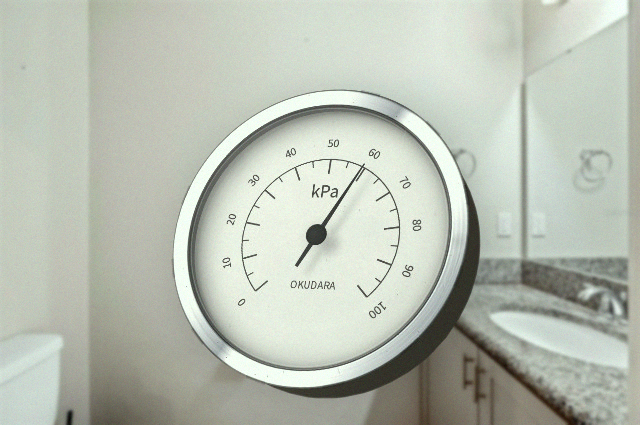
60
